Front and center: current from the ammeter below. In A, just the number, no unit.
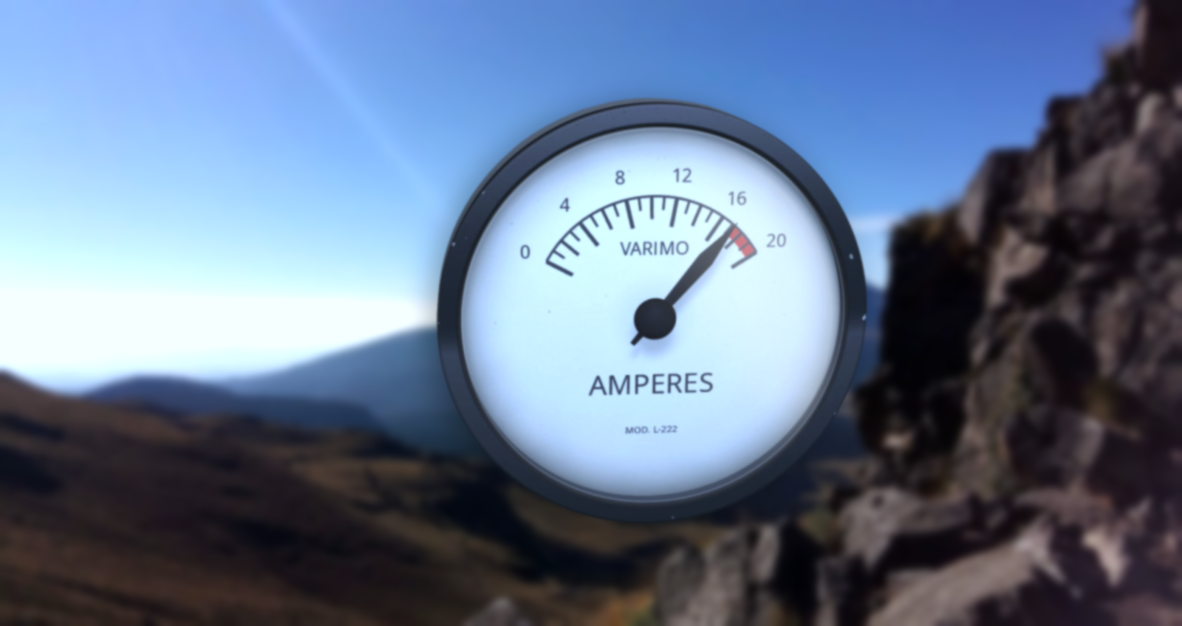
17
